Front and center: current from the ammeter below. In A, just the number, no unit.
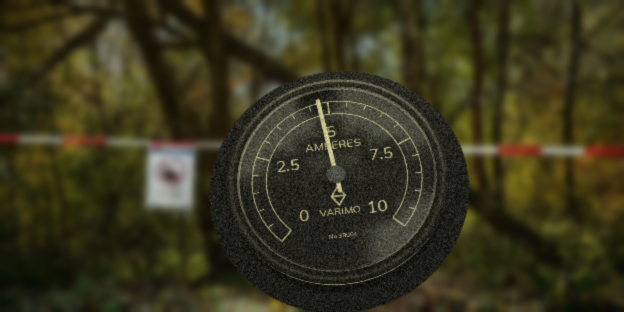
4.75
